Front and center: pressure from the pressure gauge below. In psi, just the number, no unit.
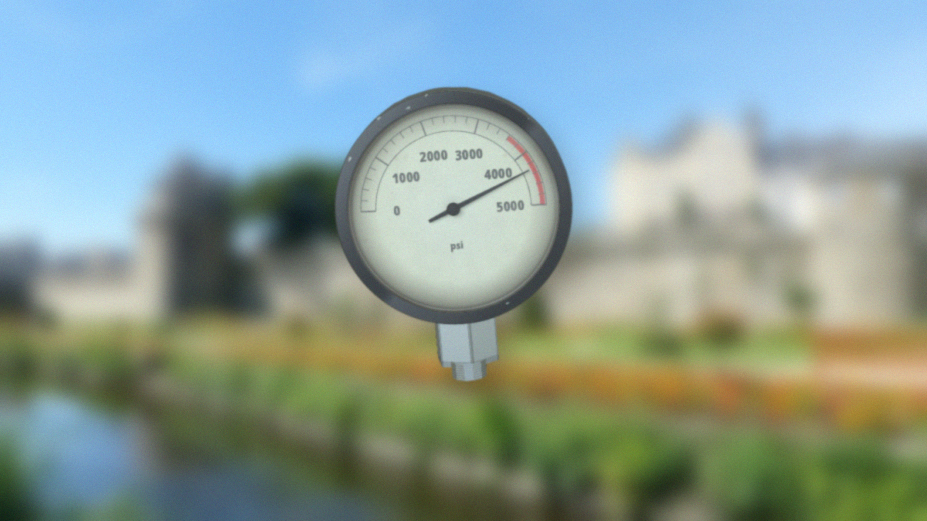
4300
